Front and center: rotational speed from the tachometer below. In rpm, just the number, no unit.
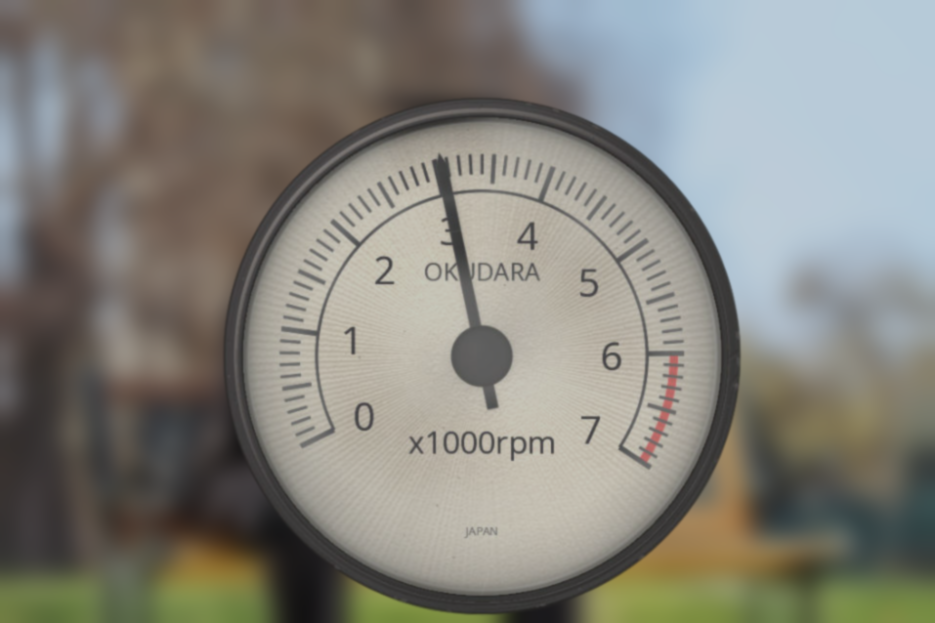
3050
